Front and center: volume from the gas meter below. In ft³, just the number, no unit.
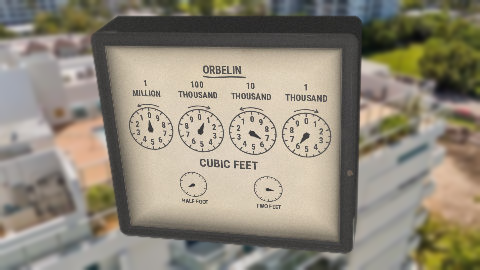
6600
